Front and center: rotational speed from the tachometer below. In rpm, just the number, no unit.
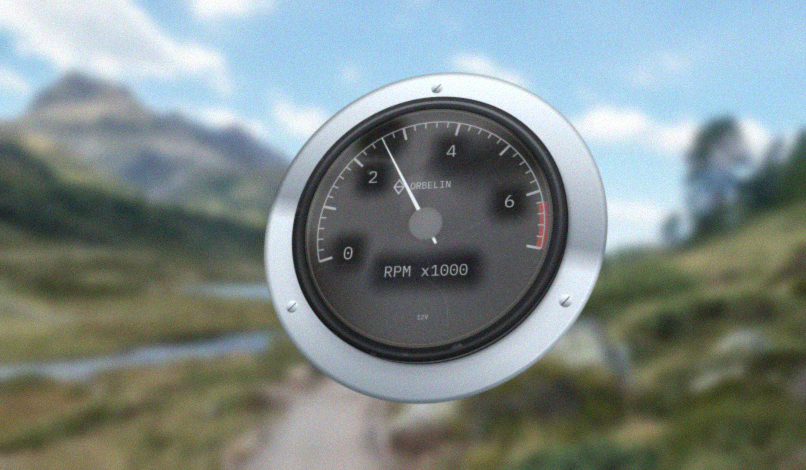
2600
